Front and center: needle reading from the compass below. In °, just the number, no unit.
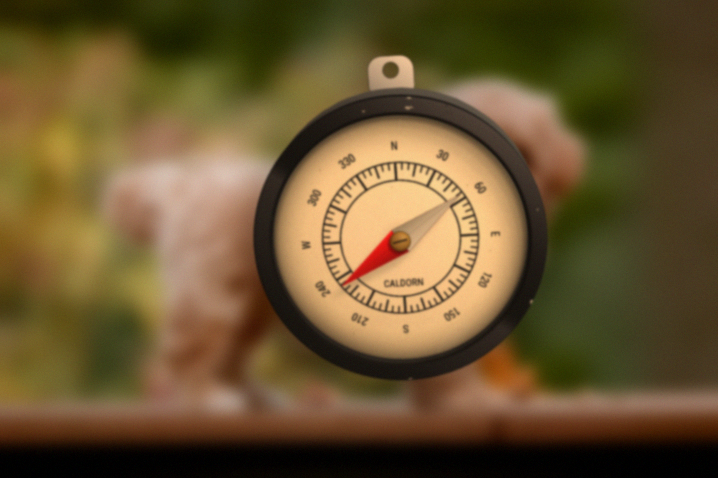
235
